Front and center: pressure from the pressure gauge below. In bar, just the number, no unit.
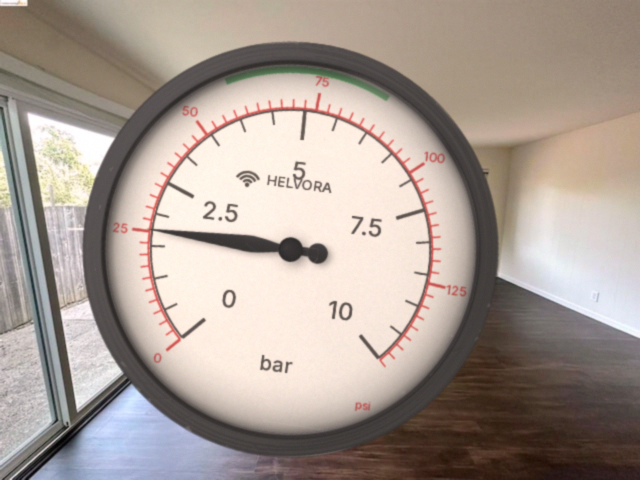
1.75
